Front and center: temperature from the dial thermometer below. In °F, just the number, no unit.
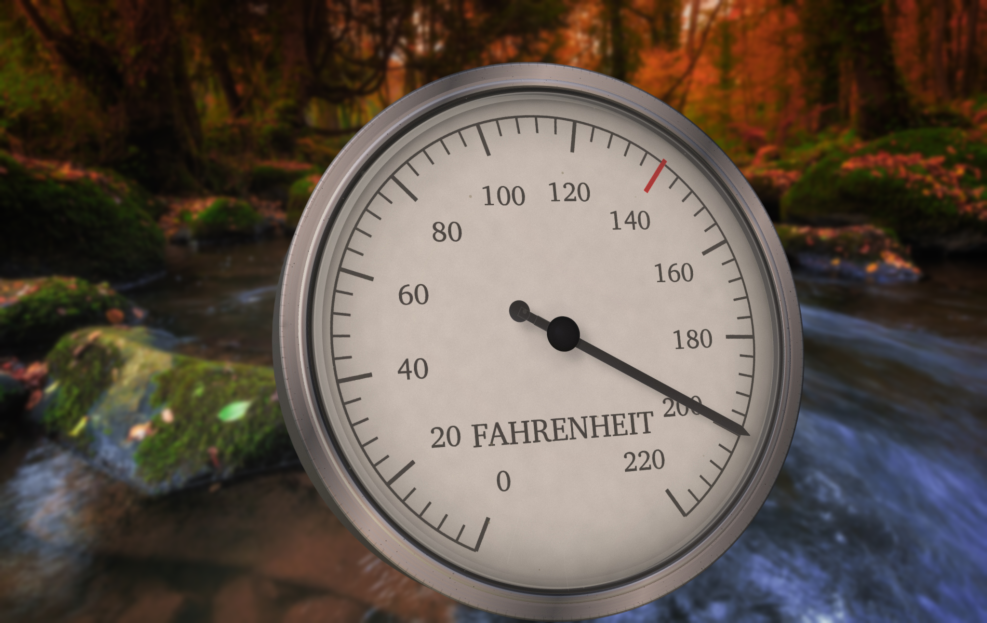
200
